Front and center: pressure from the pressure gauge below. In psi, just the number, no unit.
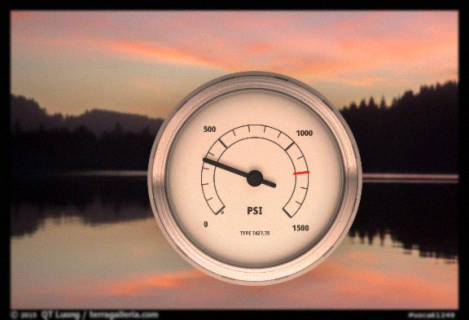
350
